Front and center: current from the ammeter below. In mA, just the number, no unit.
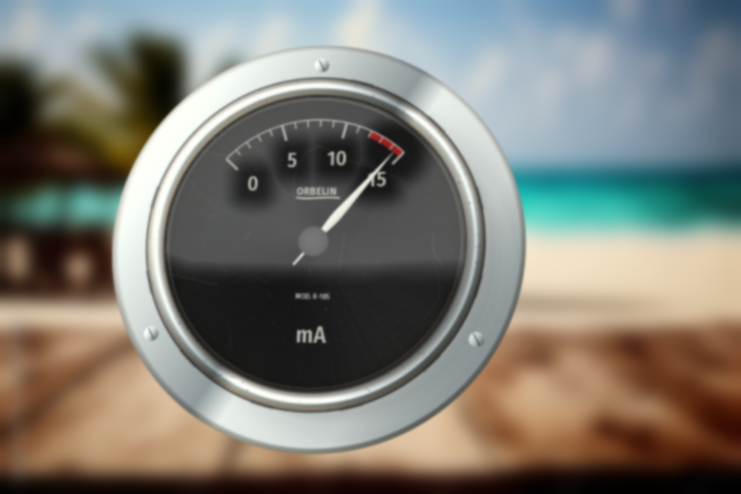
14.5
